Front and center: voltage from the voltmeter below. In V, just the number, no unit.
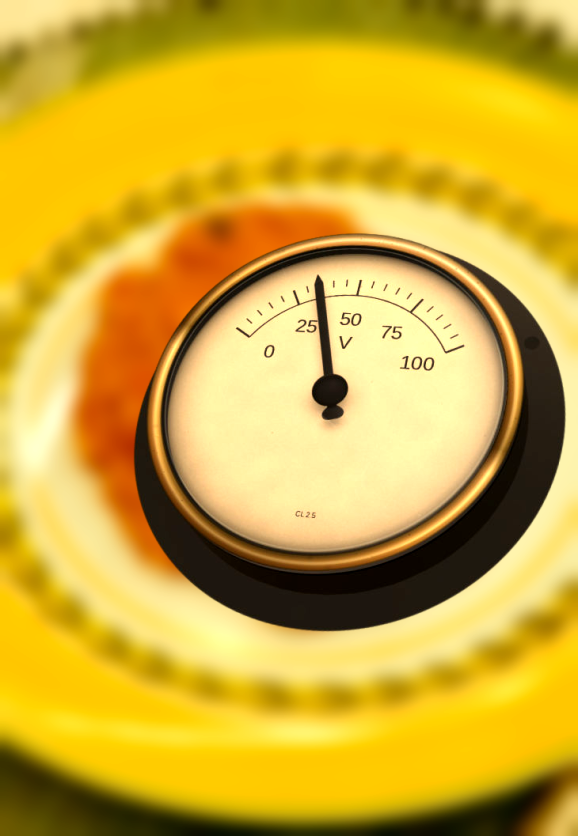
35
